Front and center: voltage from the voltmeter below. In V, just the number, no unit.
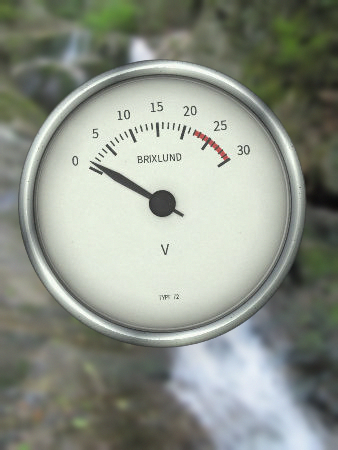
1
